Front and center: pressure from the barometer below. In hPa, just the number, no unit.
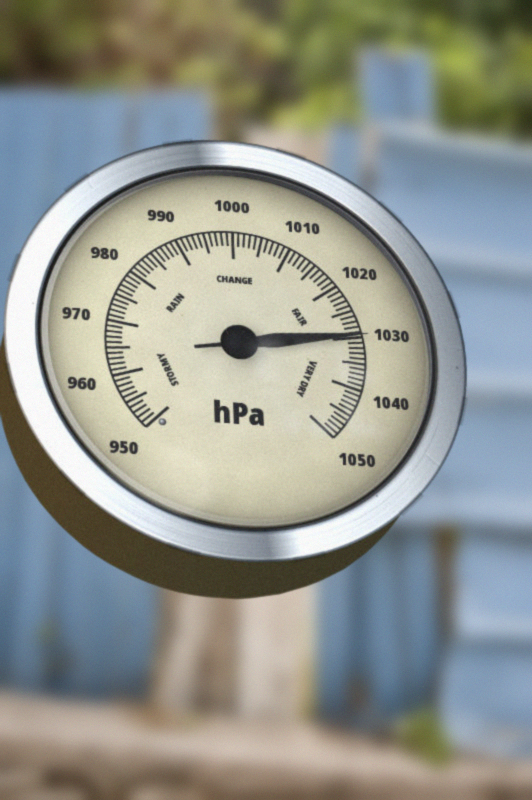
1030
